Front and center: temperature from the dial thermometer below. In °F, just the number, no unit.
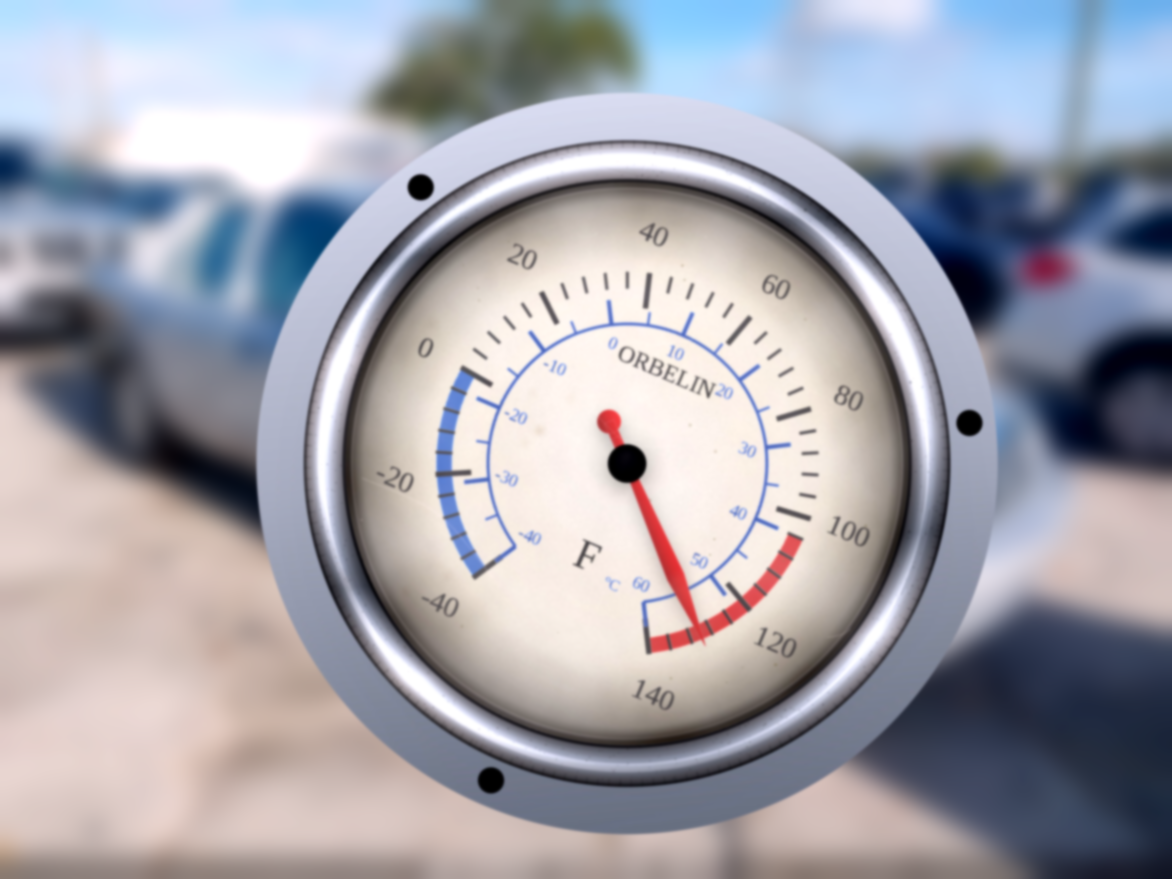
130
